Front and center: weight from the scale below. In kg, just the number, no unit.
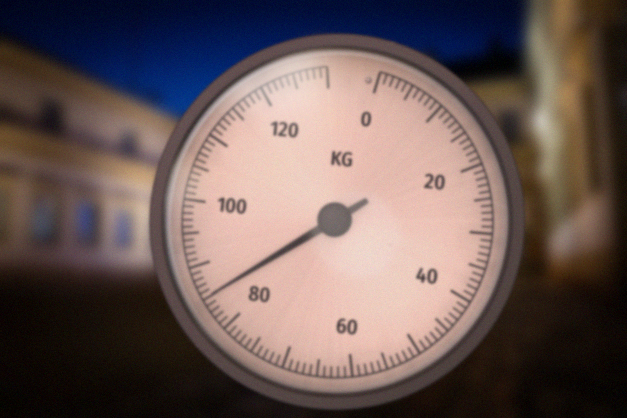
85
